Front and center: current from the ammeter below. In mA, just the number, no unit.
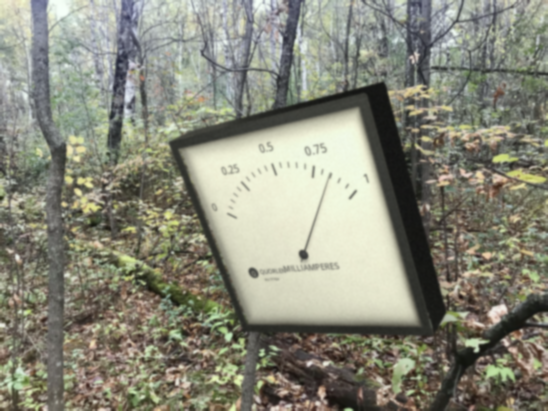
0.85
